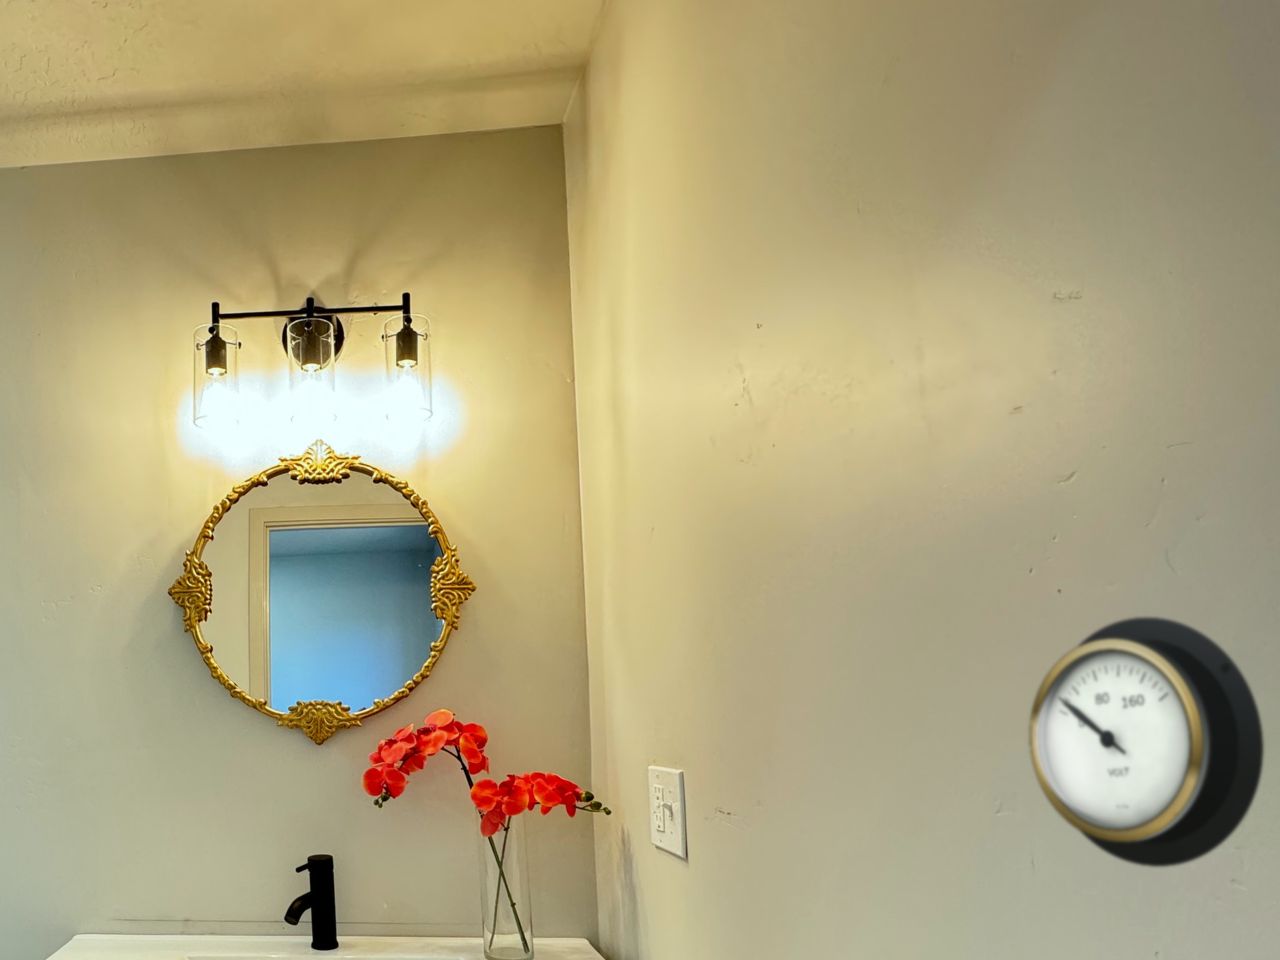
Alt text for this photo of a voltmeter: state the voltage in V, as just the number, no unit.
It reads 20
